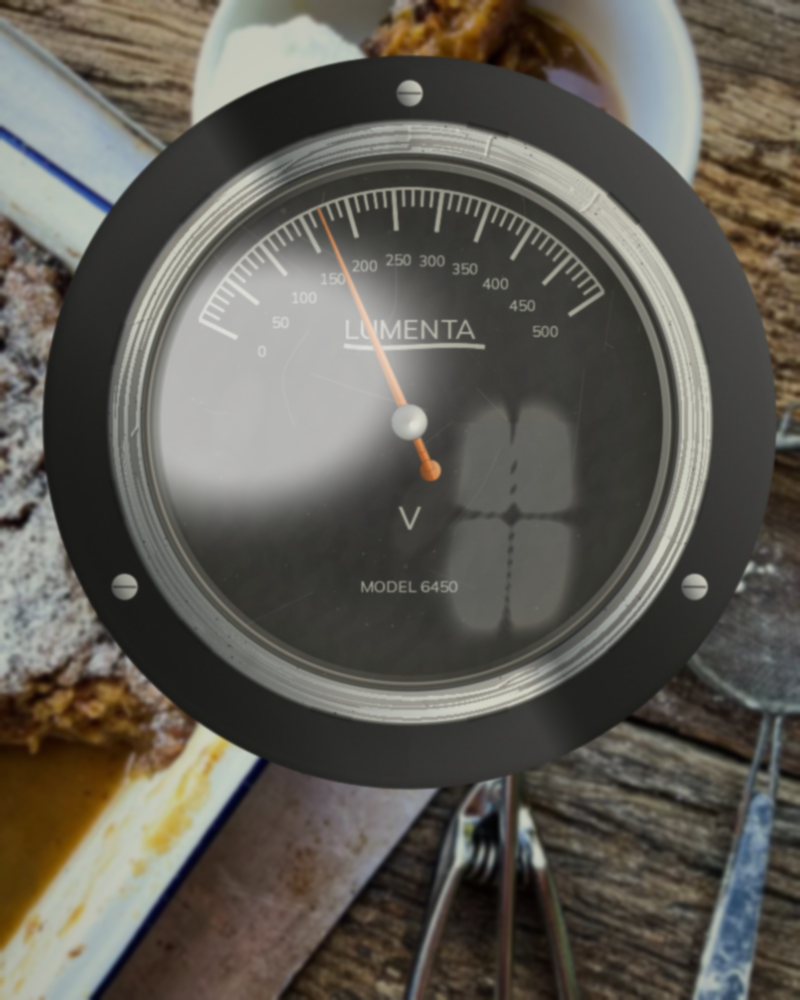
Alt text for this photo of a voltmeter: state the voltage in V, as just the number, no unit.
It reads 170
